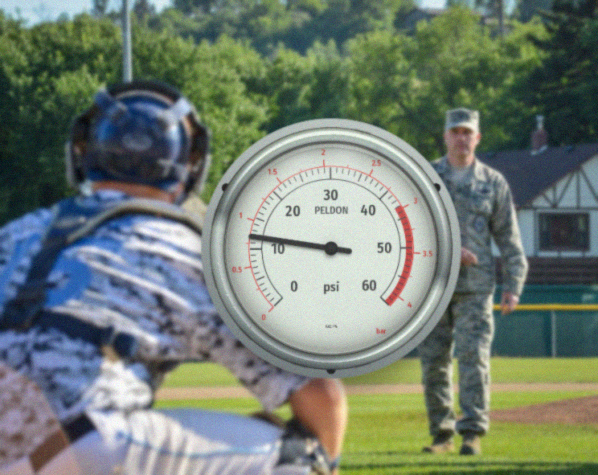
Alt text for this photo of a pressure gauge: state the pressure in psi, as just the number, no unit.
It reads 12
